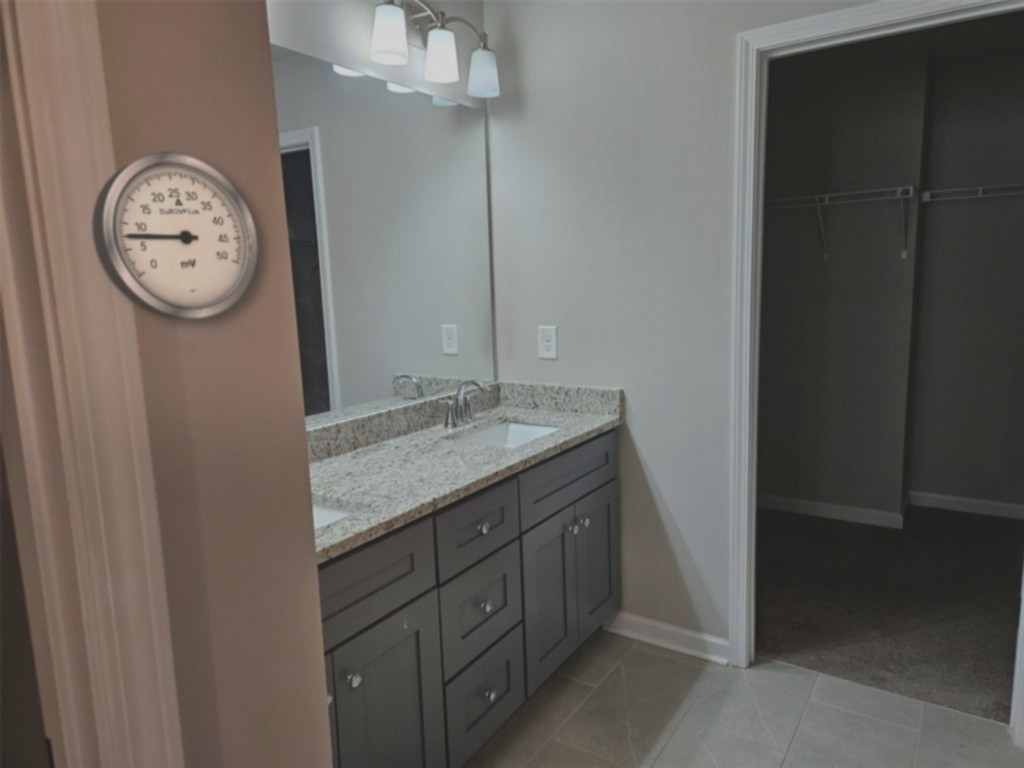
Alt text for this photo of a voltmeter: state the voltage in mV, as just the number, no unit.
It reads 7.5
